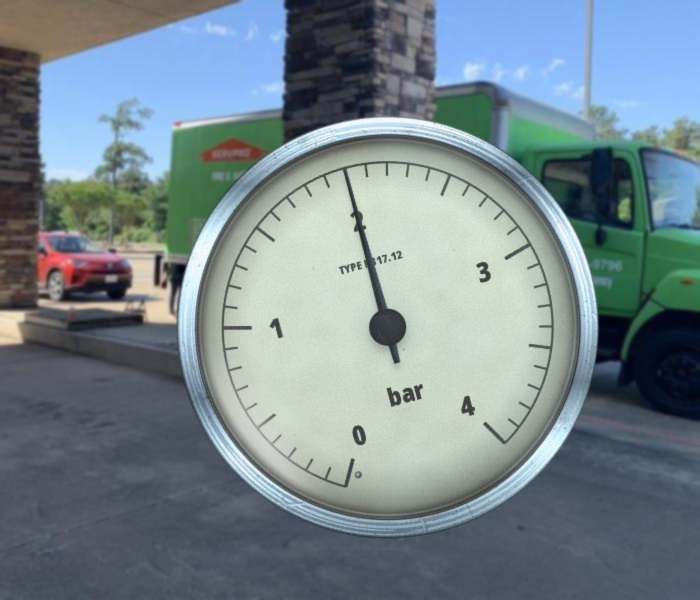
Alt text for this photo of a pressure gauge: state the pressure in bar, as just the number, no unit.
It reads 2
